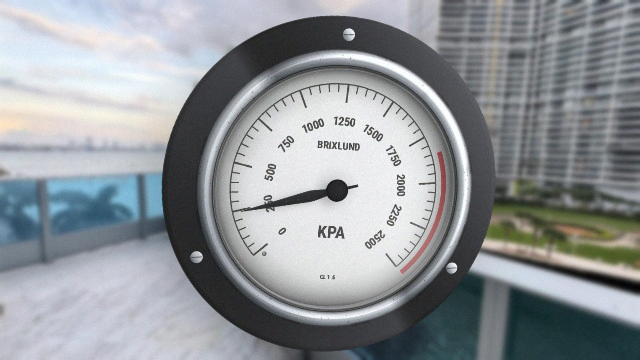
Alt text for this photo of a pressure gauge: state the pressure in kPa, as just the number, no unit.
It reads 250
